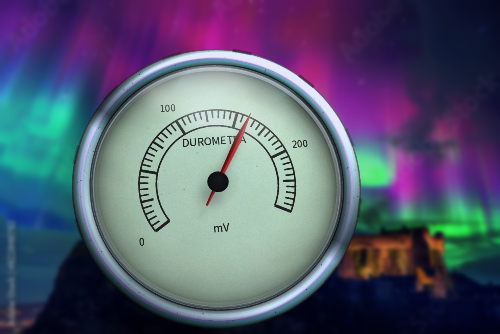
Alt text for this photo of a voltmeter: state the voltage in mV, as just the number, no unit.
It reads 160
